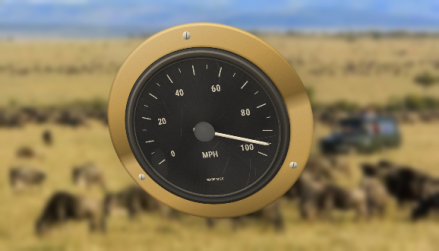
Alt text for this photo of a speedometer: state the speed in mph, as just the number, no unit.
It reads 95
